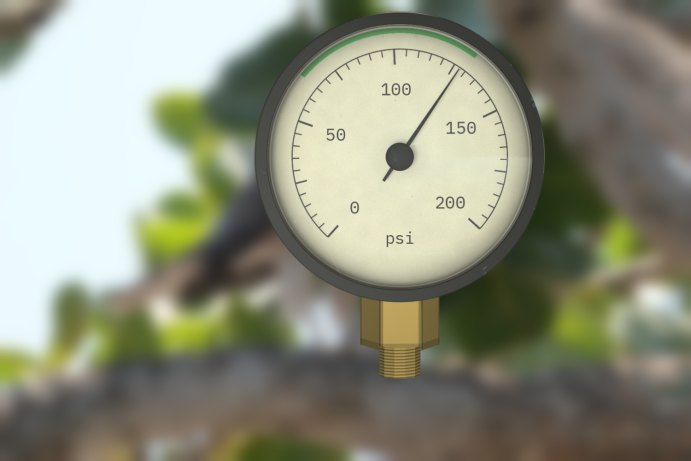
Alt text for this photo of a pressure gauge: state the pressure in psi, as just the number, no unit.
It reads 127.5
